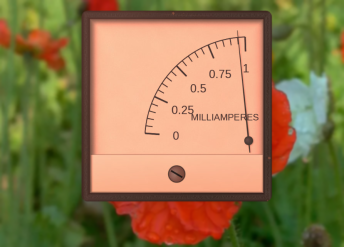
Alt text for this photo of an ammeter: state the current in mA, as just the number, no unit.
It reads 0.95
